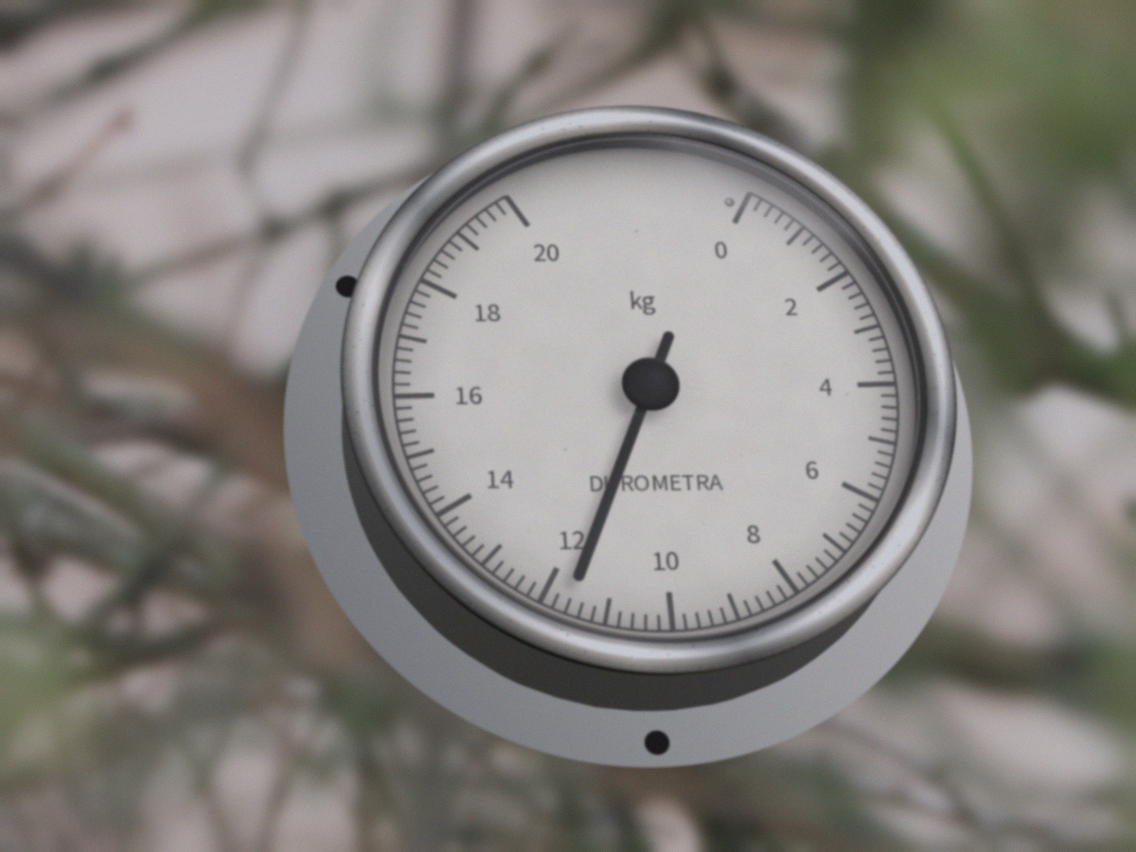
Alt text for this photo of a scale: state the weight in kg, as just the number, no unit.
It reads 11.6
